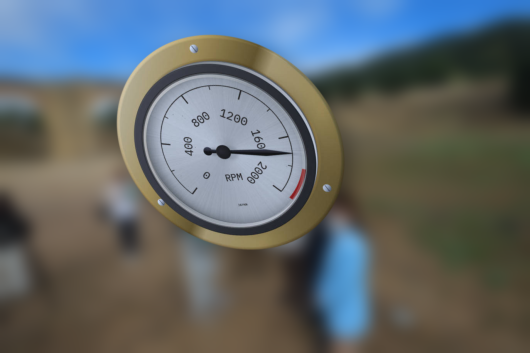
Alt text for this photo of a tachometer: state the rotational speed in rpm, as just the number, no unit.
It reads 1700
